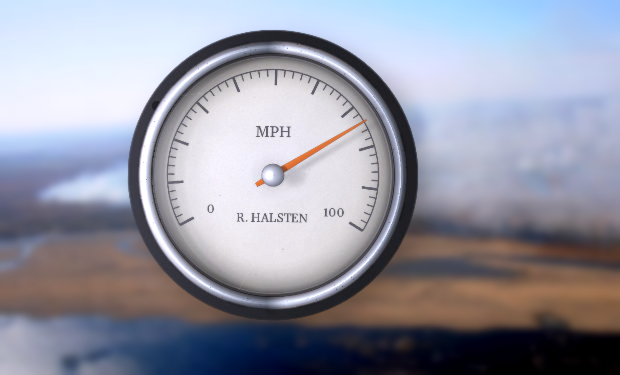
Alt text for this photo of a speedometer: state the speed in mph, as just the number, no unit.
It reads 74
